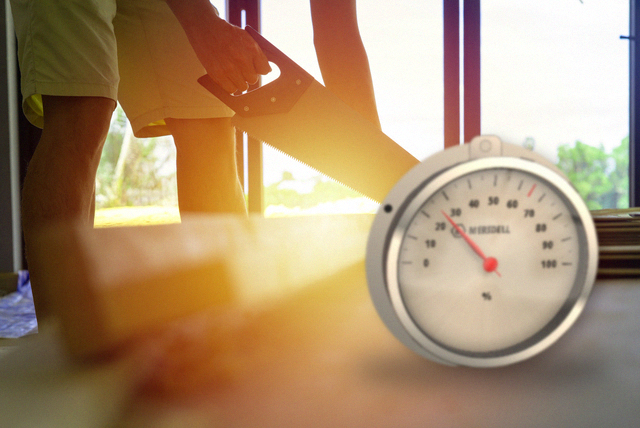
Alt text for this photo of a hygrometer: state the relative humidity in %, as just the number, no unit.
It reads 25
